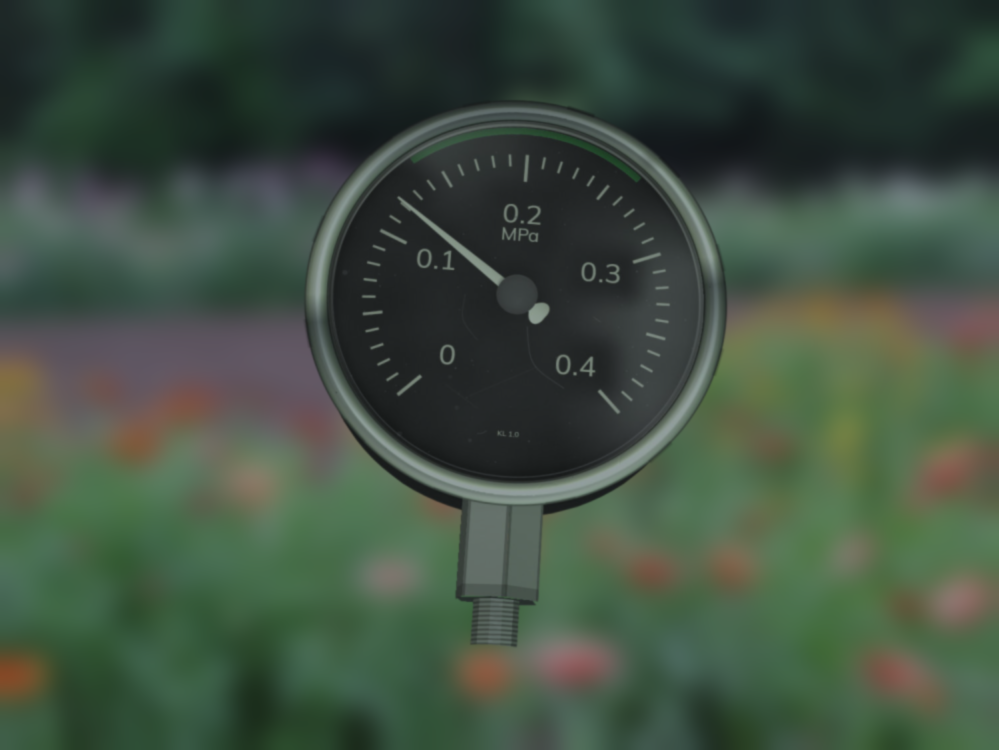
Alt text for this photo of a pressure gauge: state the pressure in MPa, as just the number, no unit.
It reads 0.12
